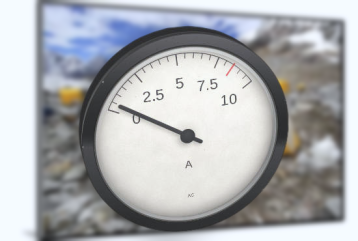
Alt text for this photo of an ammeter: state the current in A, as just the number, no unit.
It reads 0.5
